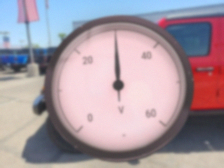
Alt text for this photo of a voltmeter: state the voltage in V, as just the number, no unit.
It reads 30
